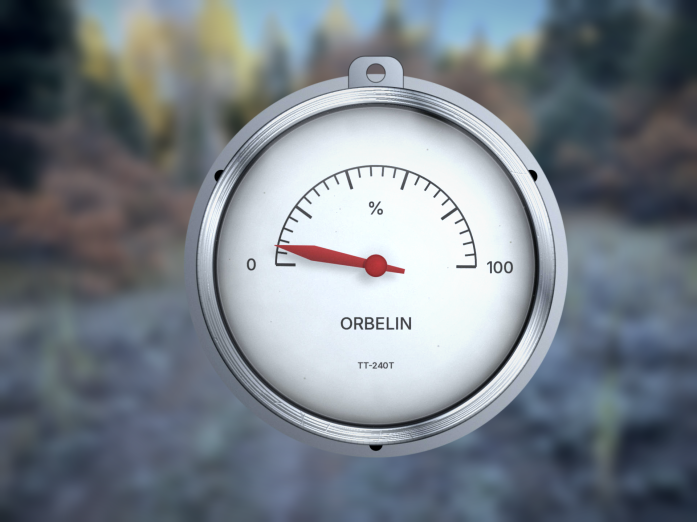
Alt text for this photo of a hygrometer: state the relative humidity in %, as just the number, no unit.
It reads 6
